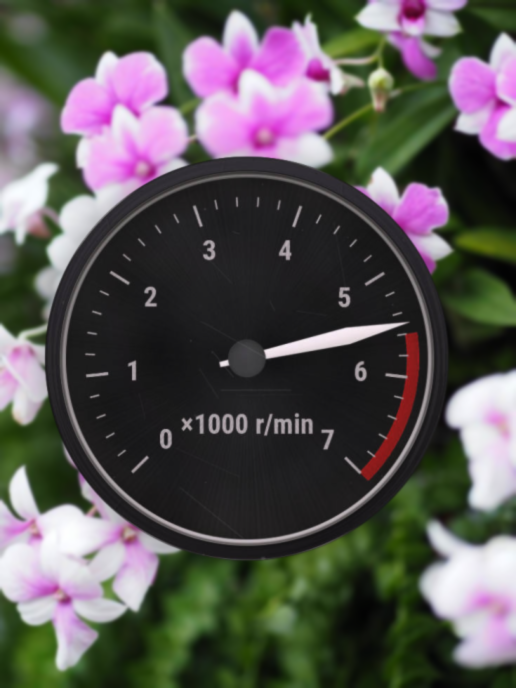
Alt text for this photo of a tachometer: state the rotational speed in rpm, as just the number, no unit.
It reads 5500
